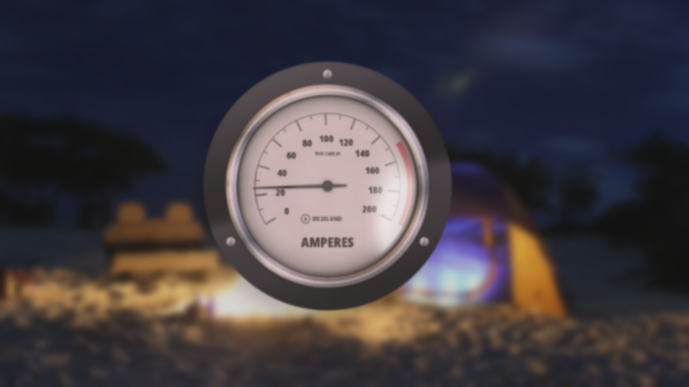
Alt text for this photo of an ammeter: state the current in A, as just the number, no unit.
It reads 25
